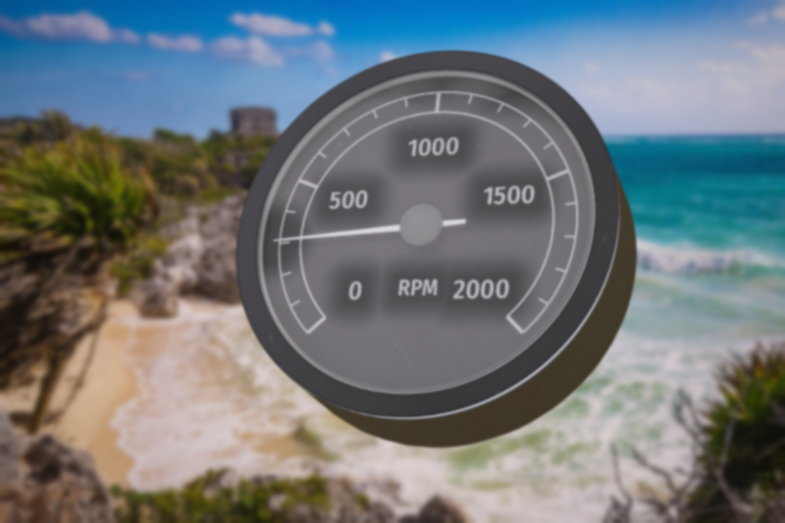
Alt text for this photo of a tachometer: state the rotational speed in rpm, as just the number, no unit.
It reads 300
